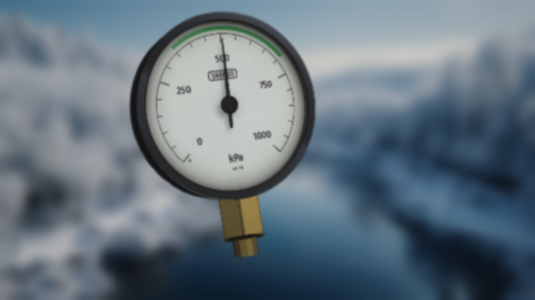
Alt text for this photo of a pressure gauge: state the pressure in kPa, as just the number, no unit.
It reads 500
